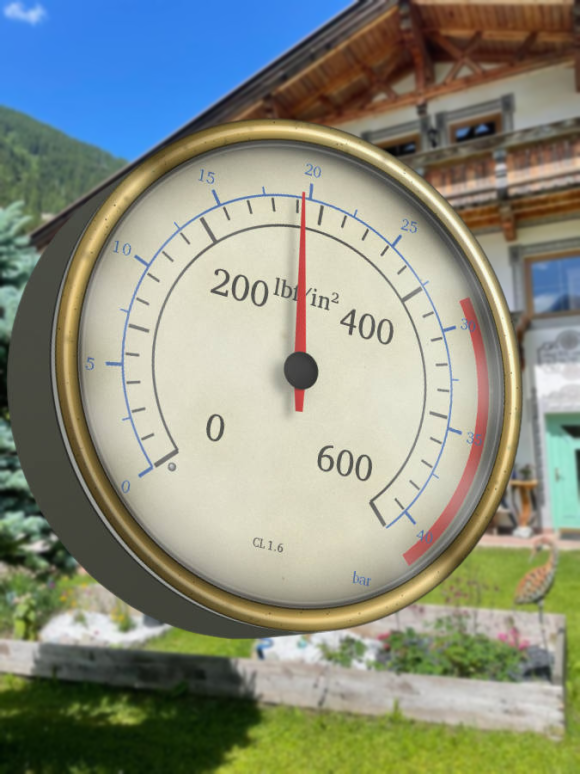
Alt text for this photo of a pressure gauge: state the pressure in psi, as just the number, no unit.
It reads 280
